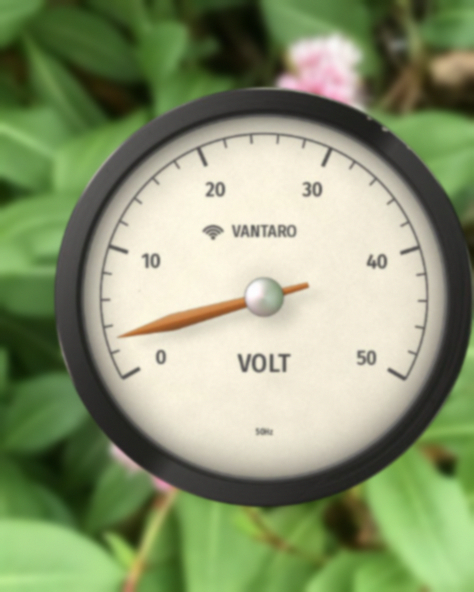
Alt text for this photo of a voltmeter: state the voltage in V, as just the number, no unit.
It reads 3
